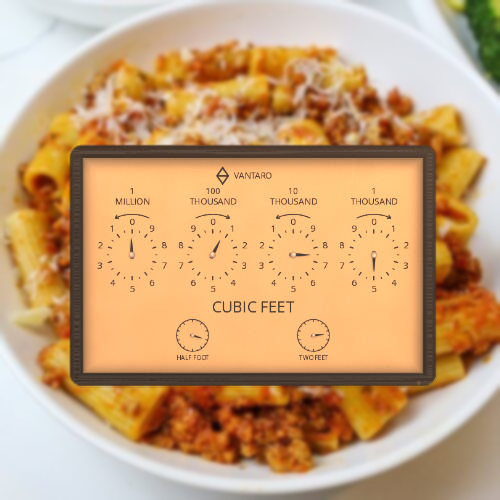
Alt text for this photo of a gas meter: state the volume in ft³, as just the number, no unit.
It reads 7500
